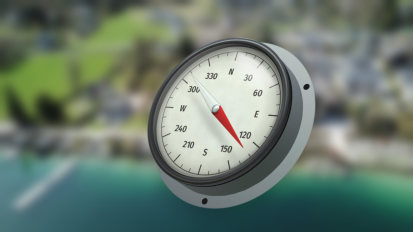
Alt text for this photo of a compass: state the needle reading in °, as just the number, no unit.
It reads 130
